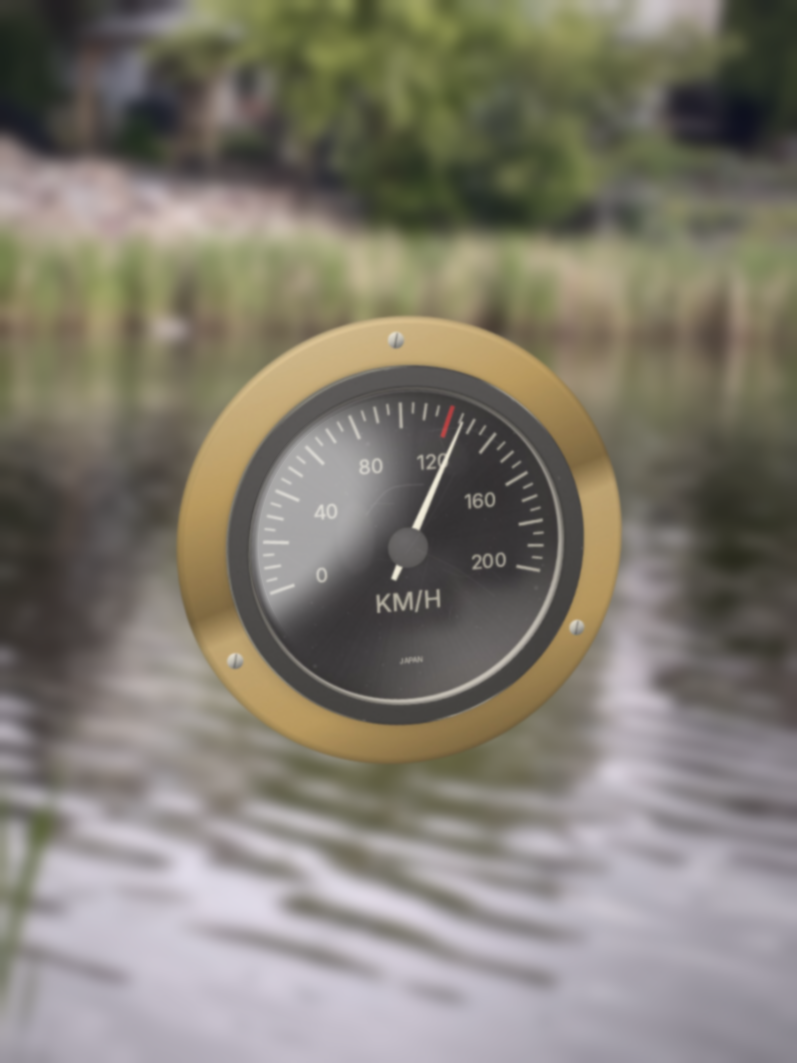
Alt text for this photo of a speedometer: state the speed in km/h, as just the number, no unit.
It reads 125
